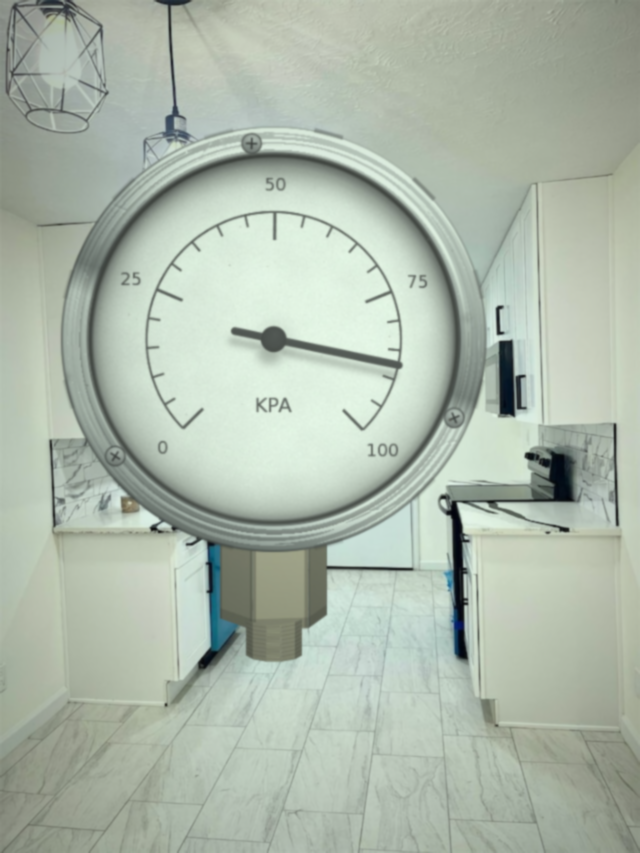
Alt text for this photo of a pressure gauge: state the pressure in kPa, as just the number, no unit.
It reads 87.5
